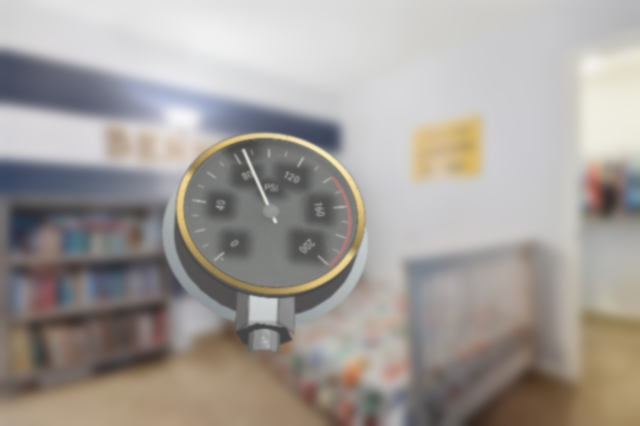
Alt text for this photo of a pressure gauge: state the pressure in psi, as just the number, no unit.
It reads 85
